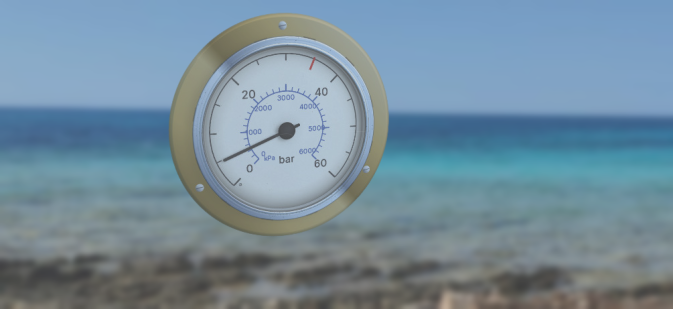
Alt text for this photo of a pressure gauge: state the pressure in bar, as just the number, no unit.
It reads 5
